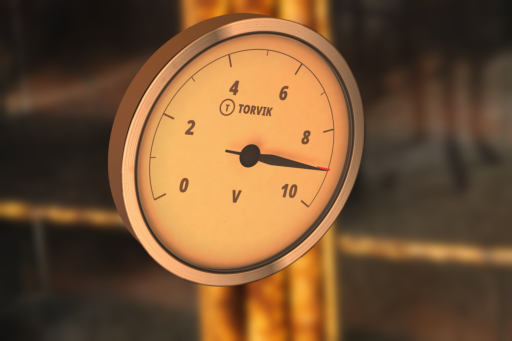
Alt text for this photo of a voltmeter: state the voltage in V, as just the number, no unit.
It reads 9
